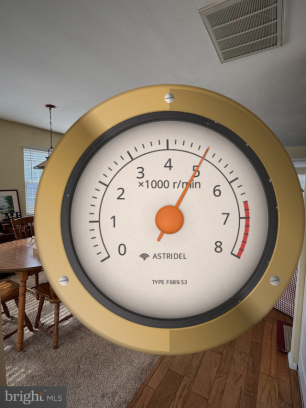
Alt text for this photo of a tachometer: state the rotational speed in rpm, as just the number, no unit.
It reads 5000
